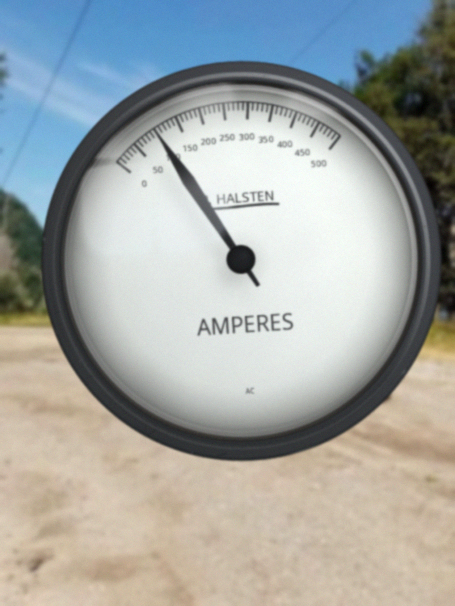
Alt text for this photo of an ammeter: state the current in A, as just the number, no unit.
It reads 100
